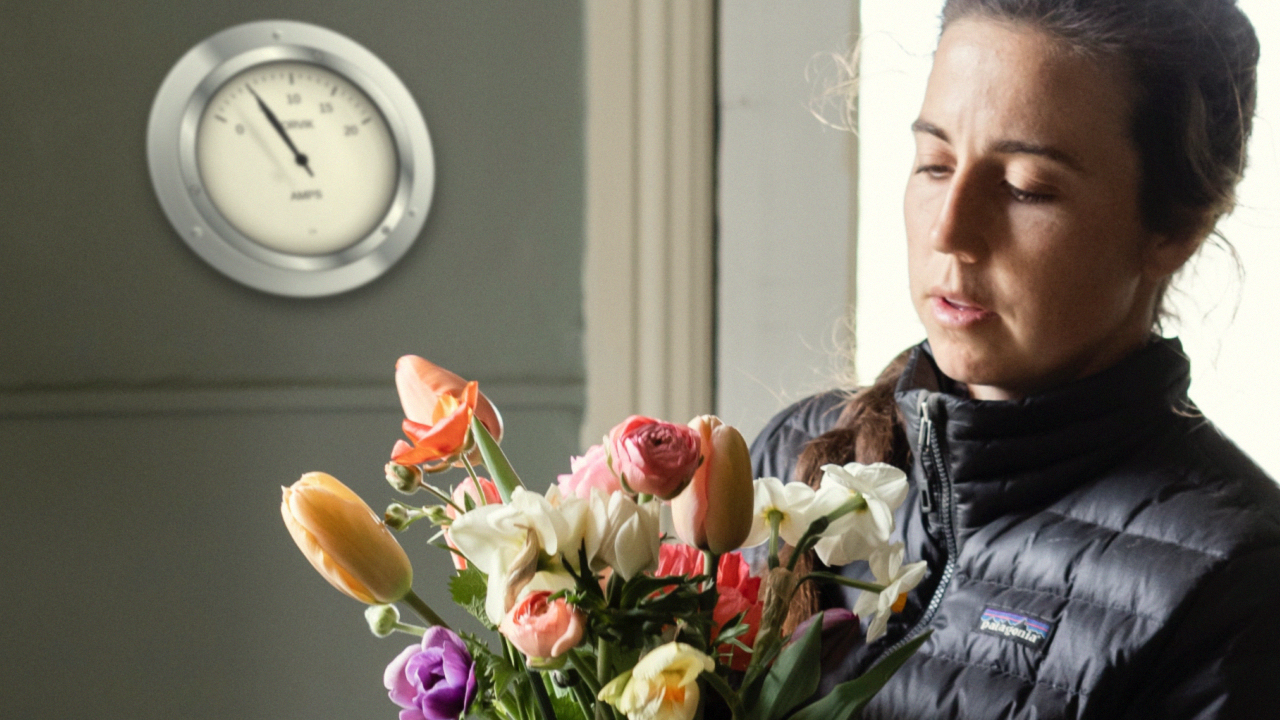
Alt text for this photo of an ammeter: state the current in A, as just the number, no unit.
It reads 5
